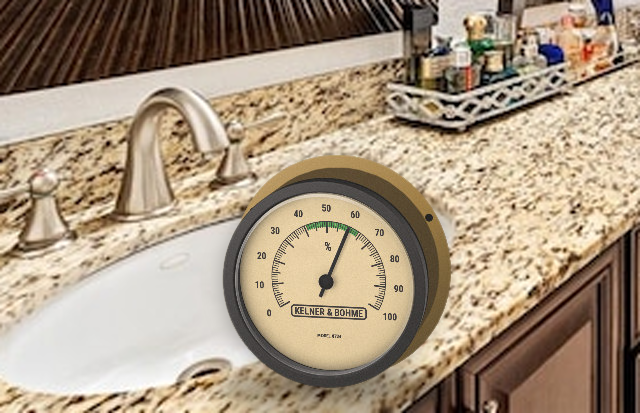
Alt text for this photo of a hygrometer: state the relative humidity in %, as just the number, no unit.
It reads 60
